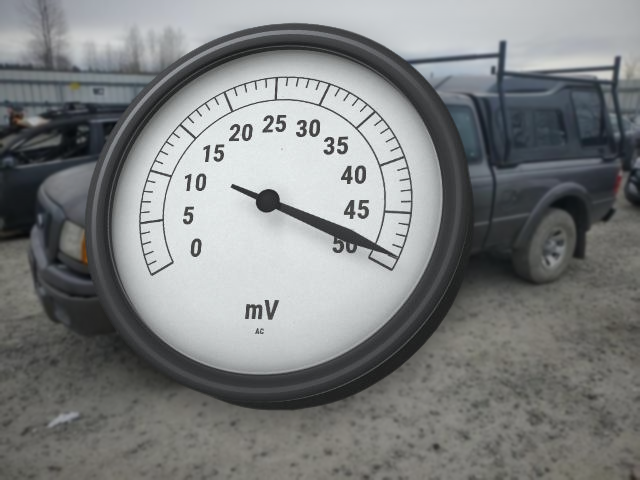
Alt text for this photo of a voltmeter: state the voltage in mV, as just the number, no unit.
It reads 49
